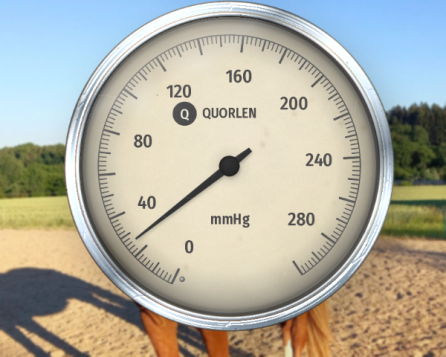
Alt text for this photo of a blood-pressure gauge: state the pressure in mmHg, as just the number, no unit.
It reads 26
